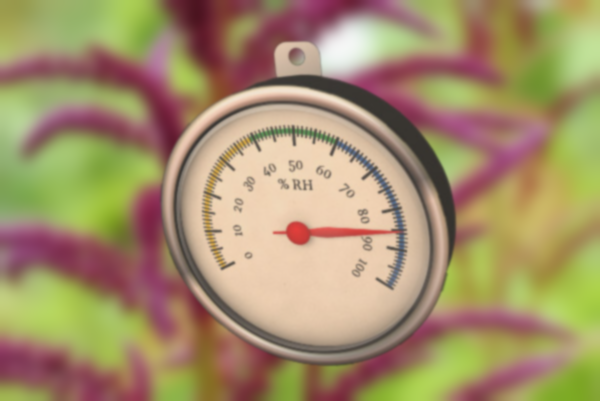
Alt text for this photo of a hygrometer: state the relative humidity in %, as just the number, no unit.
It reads 85
